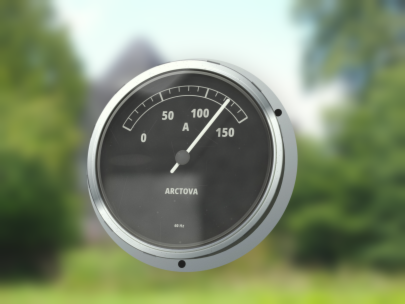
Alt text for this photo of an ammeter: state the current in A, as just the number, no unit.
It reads 125
